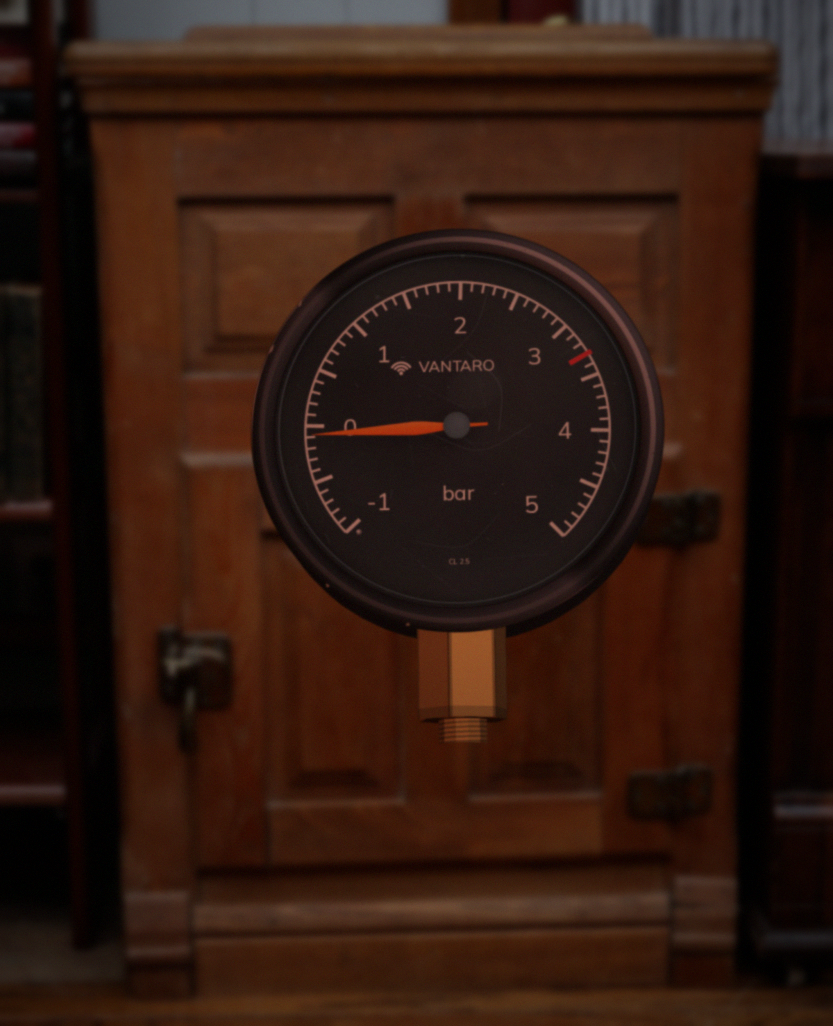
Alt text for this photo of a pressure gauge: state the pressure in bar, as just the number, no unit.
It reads -0.1
